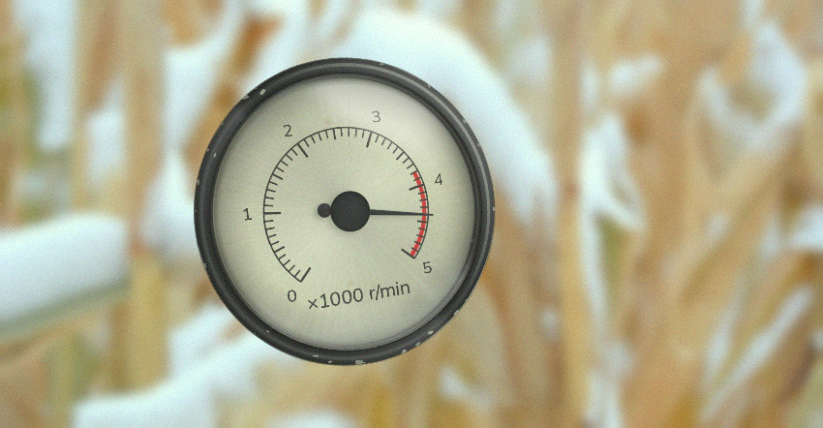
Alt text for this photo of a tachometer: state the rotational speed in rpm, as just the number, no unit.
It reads 4400
